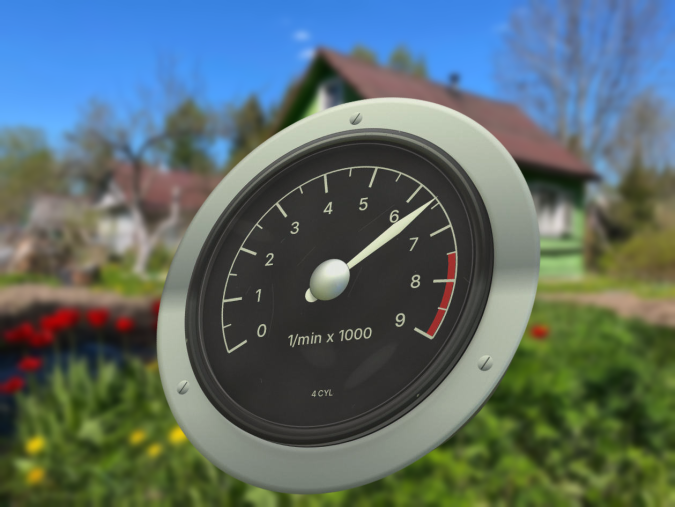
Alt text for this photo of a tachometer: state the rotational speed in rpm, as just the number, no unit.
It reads 6500
